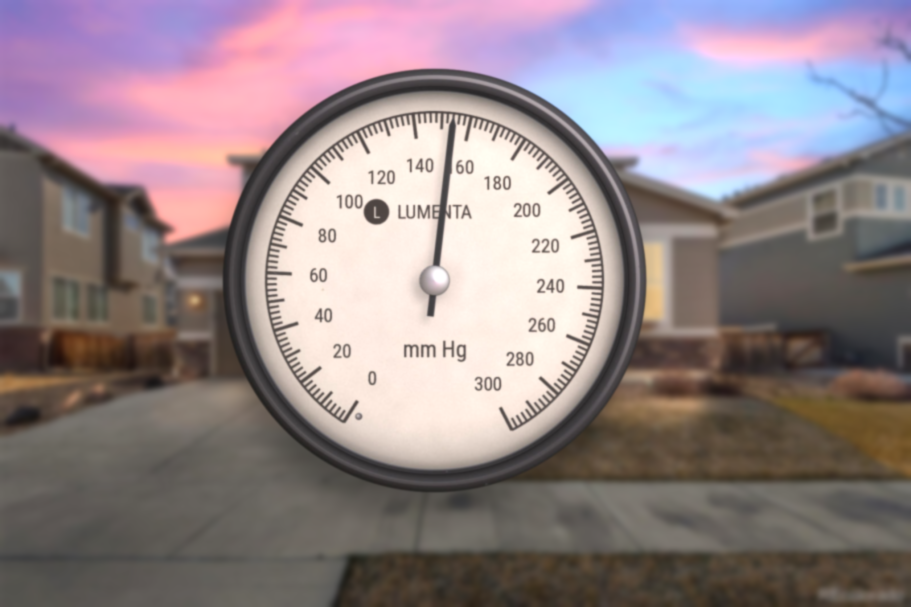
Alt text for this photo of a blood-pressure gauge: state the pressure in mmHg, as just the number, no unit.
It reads 154
